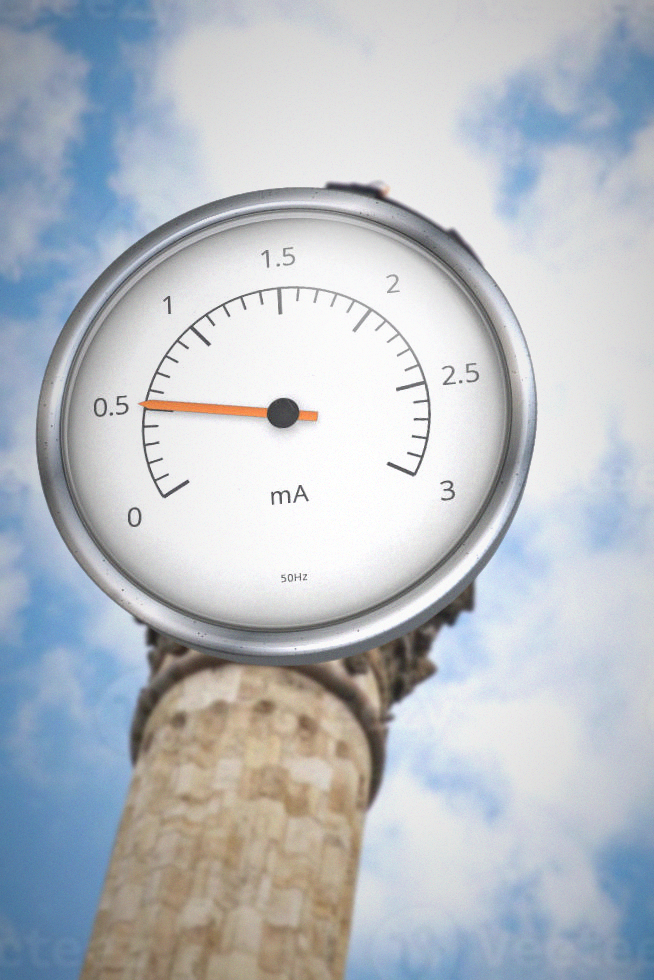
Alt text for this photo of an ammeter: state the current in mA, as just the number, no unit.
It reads 0.5
